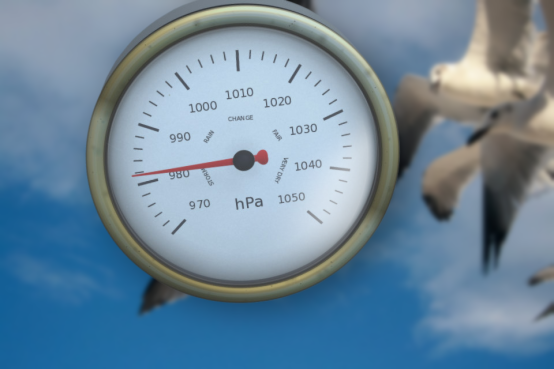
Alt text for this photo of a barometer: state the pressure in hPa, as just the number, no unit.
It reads 982
